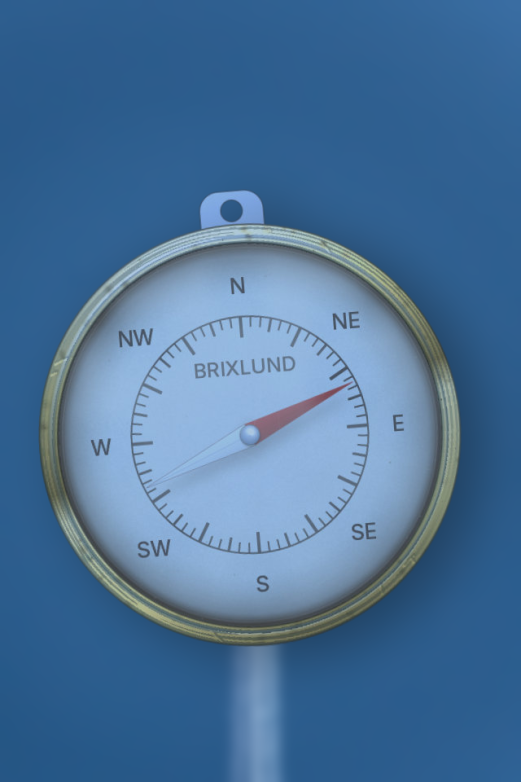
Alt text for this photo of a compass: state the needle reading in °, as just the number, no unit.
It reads 67.5
